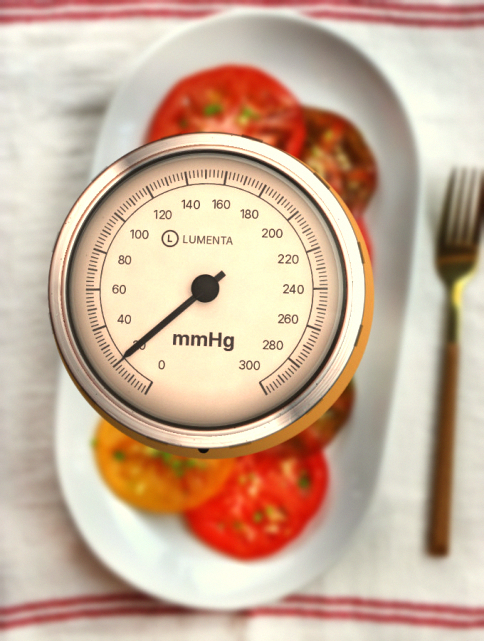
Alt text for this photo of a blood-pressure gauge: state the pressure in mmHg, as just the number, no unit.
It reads 20
